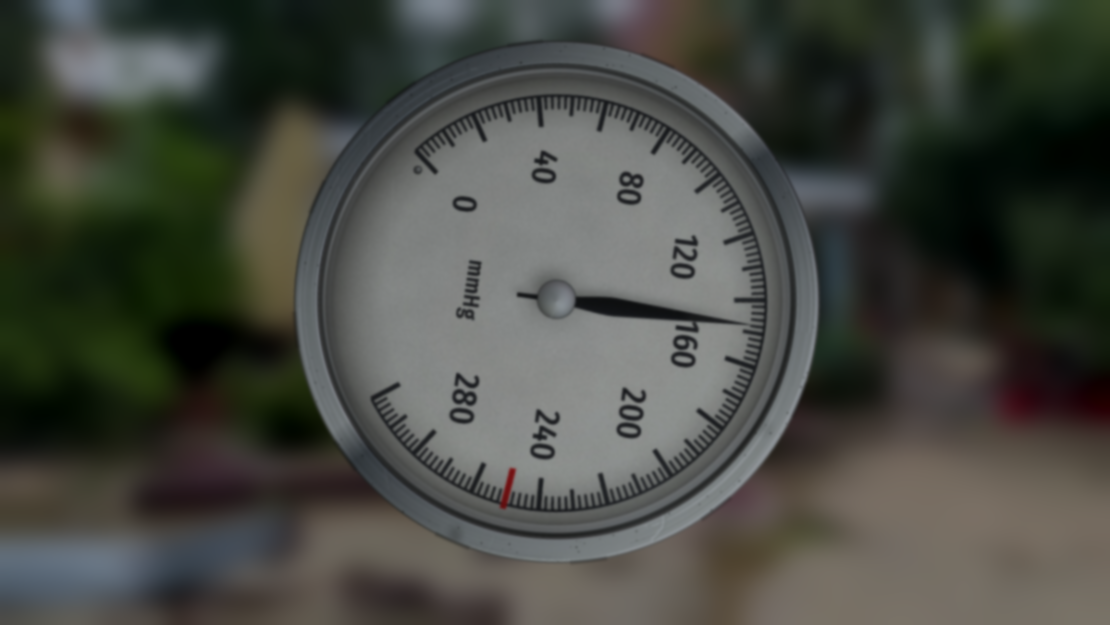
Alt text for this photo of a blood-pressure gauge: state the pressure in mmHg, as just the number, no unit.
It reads 148
